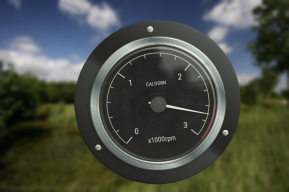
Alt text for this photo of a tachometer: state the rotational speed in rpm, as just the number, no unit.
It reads 2700
